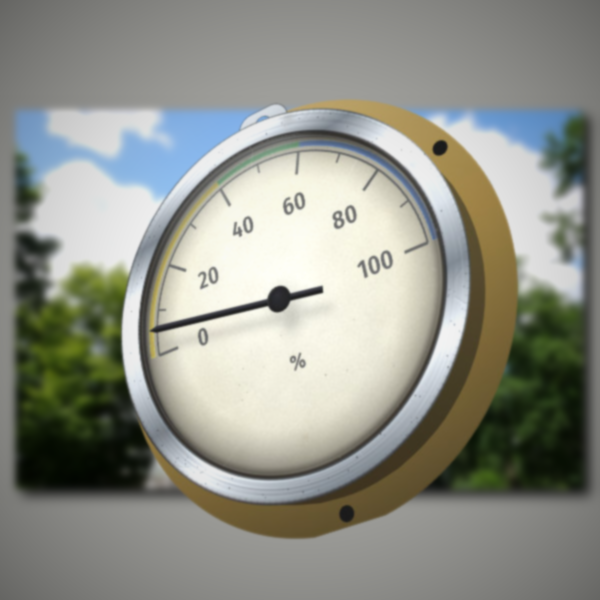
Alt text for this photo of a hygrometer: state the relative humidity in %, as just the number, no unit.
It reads 5
